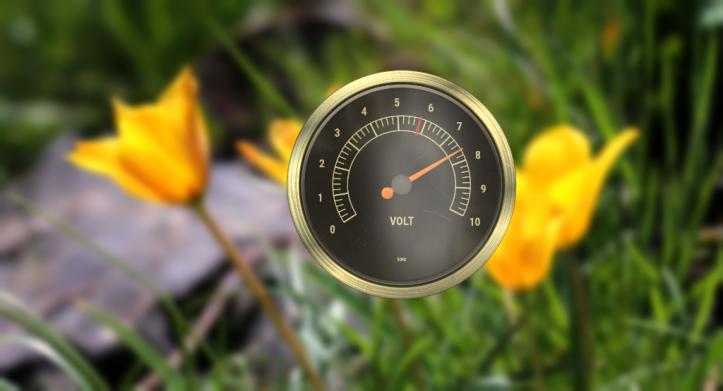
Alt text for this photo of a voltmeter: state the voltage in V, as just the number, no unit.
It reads 7.6
